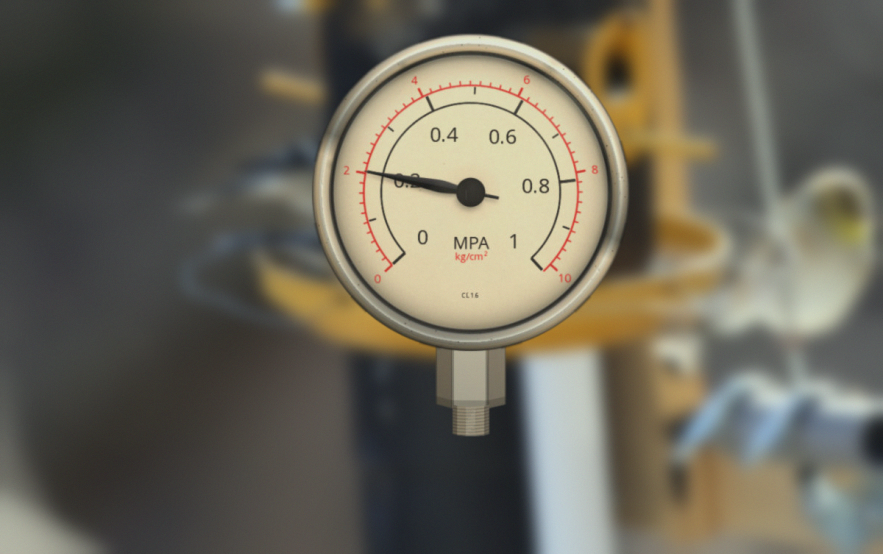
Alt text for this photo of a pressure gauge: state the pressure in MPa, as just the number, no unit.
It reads 0.2
